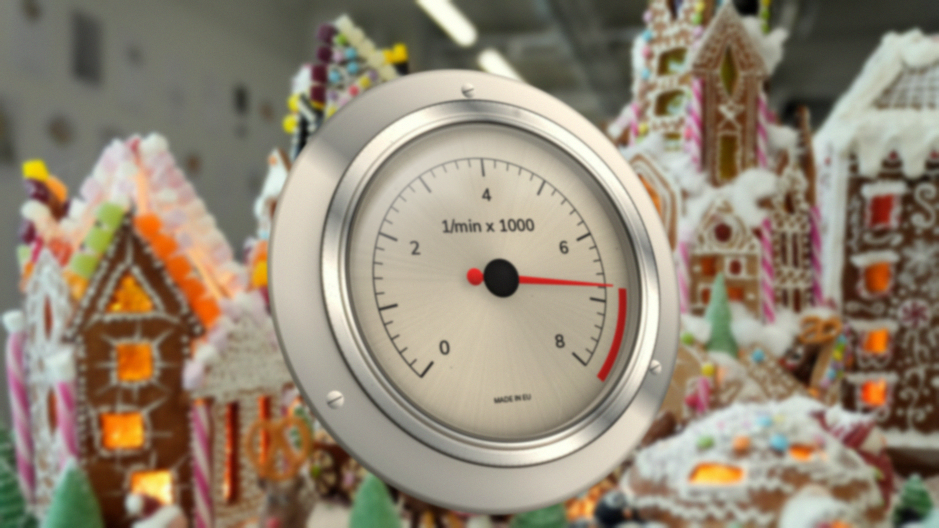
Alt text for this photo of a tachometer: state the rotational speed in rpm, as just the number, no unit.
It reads 6800
